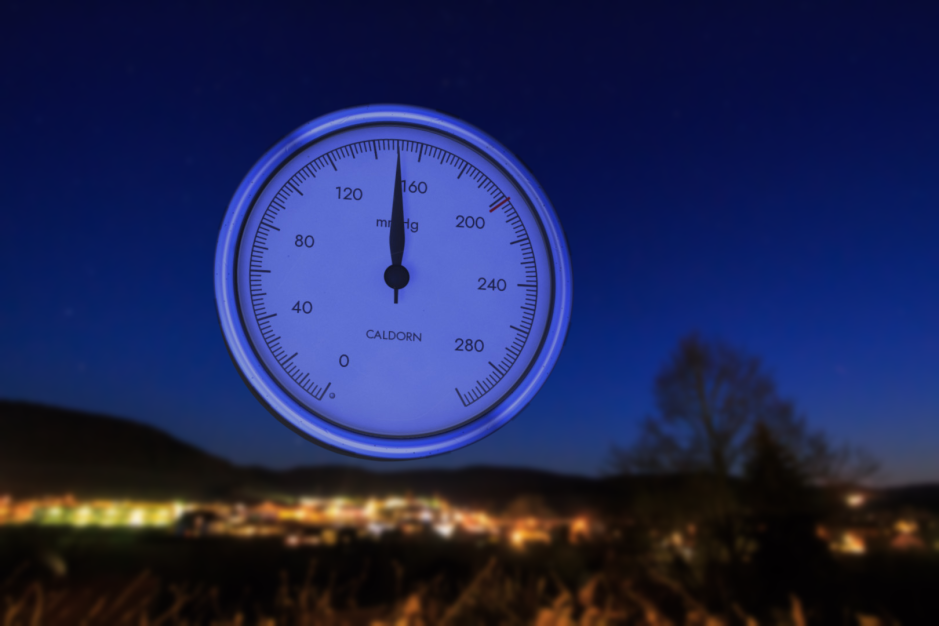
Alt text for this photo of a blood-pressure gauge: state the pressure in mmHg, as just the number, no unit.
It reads 150
